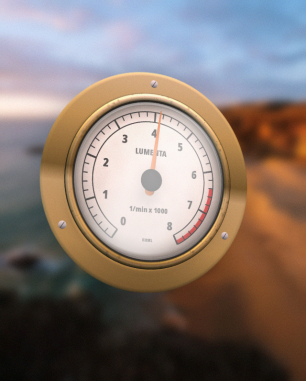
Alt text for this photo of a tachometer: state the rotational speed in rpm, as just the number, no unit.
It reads 4100
